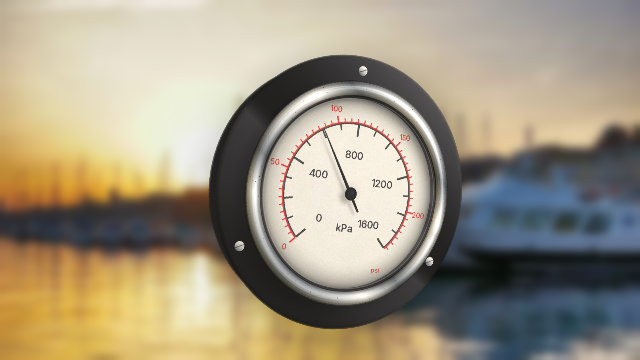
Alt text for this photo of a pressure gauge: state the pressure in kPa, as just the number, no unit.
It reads 600
